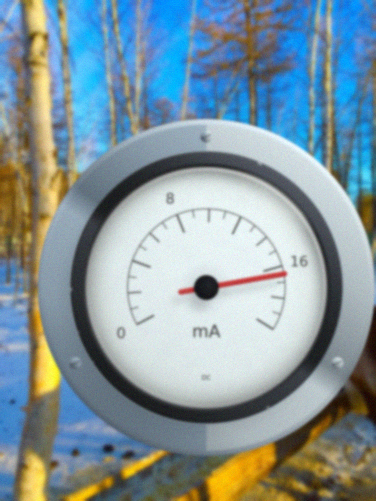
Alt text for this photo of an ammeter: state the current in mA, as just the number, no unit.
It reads 16.5
